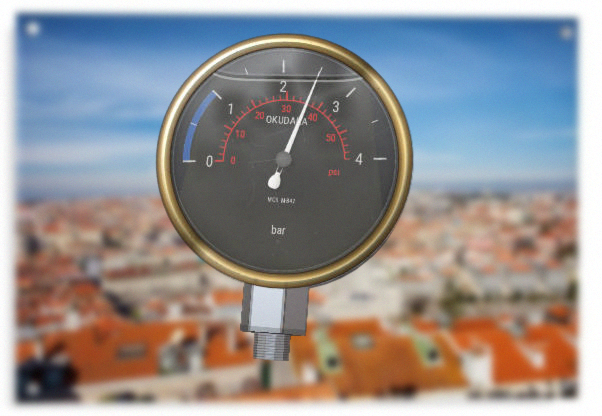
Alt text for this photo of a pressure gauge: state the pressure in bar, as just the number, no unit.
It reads 2.5
